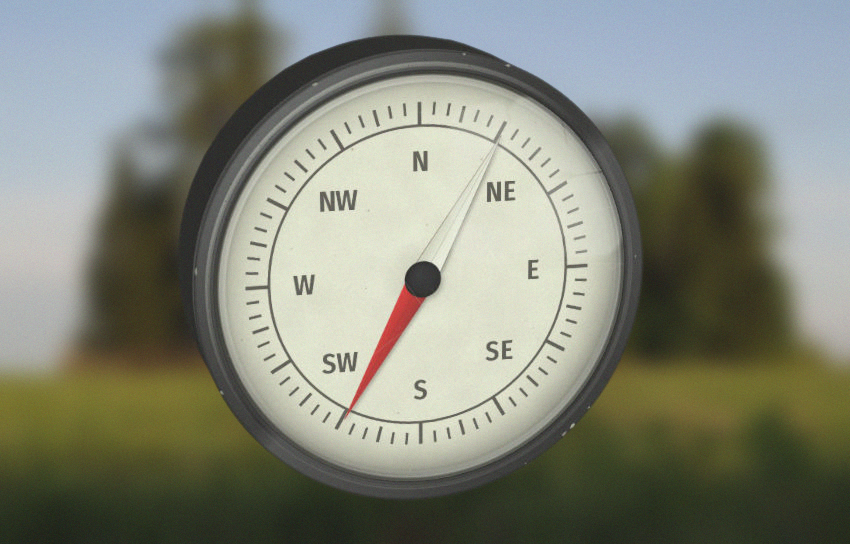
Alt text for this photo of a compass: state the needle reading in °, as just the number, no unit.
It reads 210
